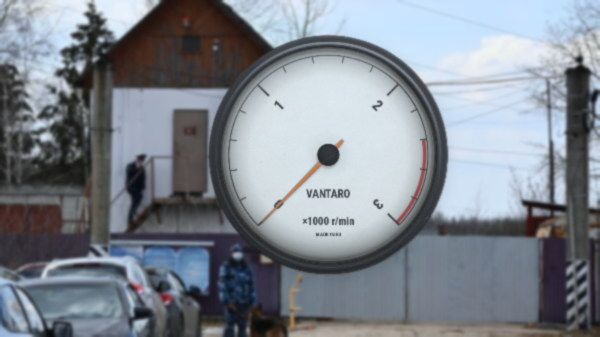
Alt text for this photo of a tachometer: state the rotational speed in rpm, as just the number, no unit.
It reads 0
